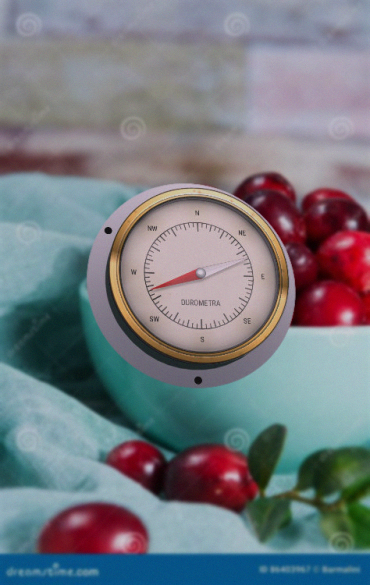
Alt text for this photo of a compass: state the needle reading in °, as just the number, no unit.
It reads 250
